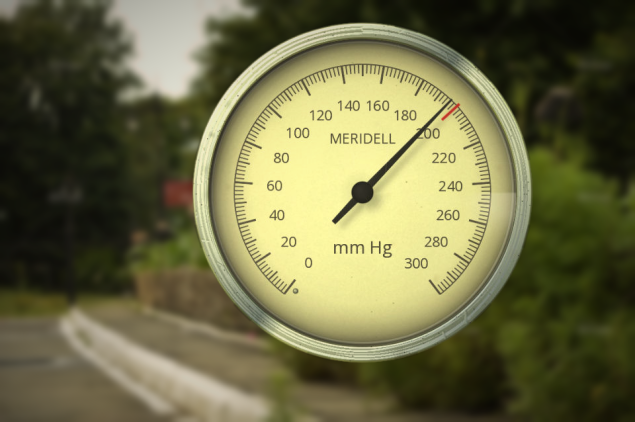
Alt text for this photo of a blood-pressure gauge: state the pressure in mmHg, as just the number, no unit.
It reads 196
